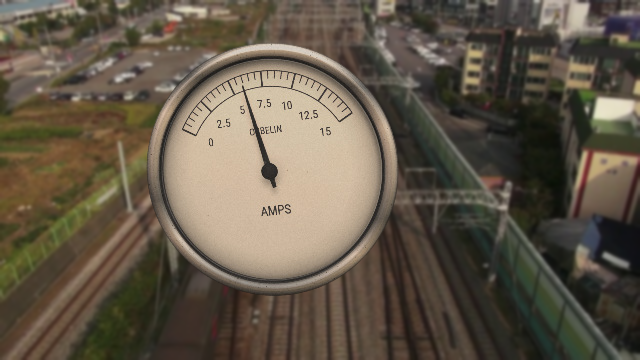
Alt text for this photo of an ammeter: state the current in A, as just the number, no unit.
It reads 6
